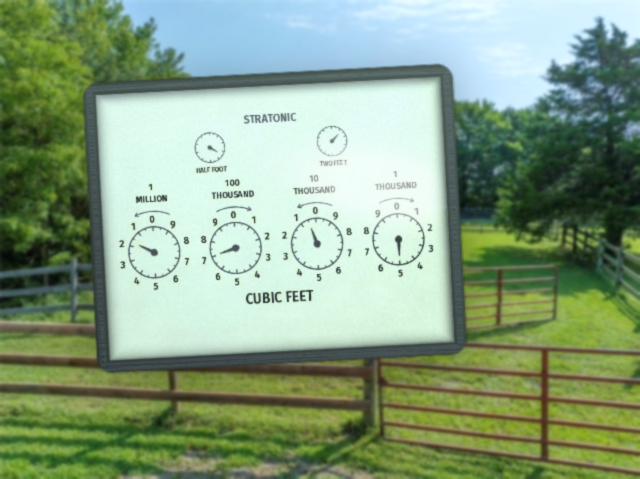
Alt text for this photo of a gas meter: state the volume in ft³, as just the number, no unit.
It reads 170500
